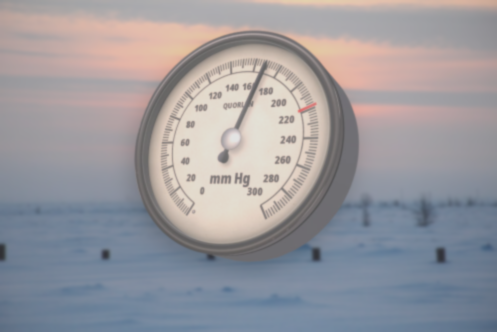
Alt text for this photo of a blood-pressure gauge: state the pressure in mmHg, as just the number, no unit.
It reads 170
